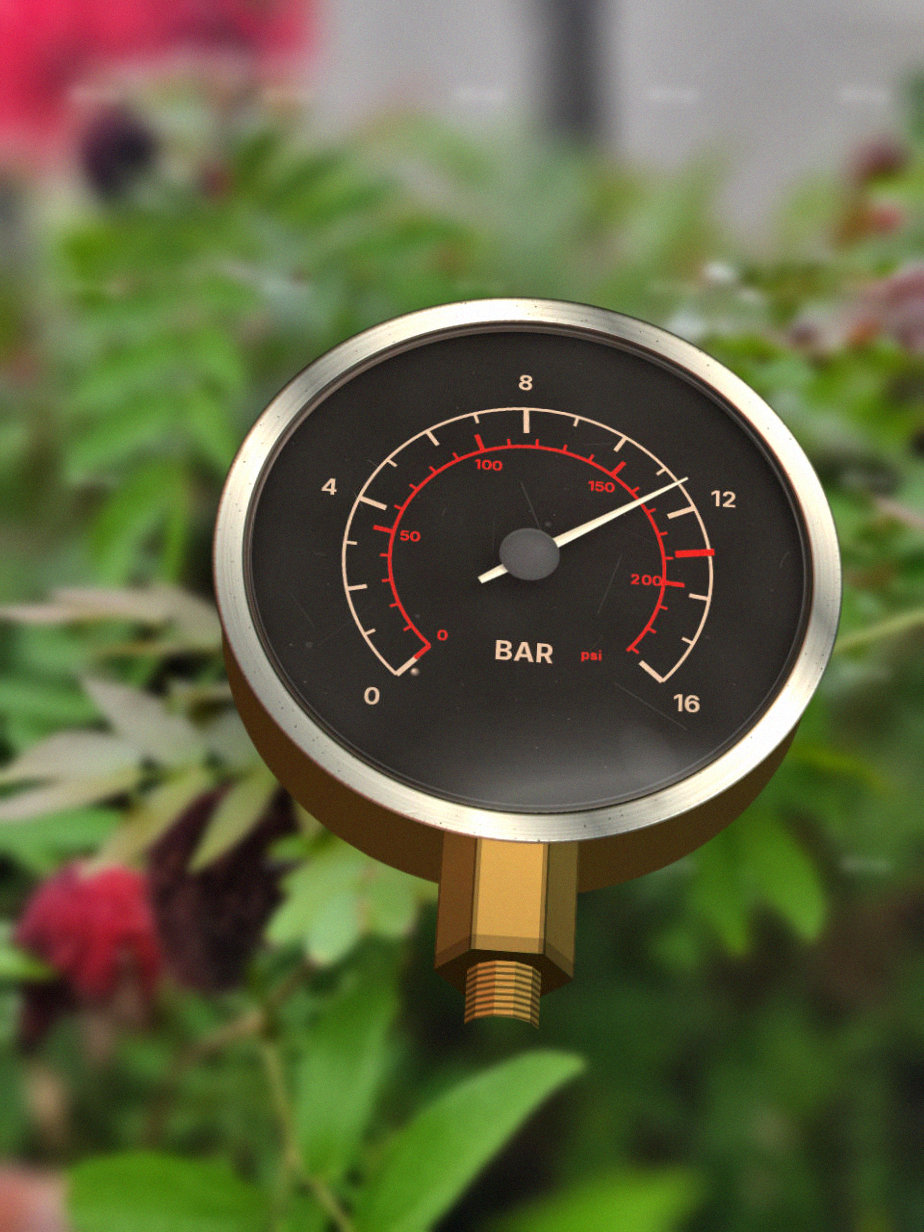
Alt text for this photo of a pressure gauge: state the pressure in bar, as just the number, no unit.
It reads 11.5
